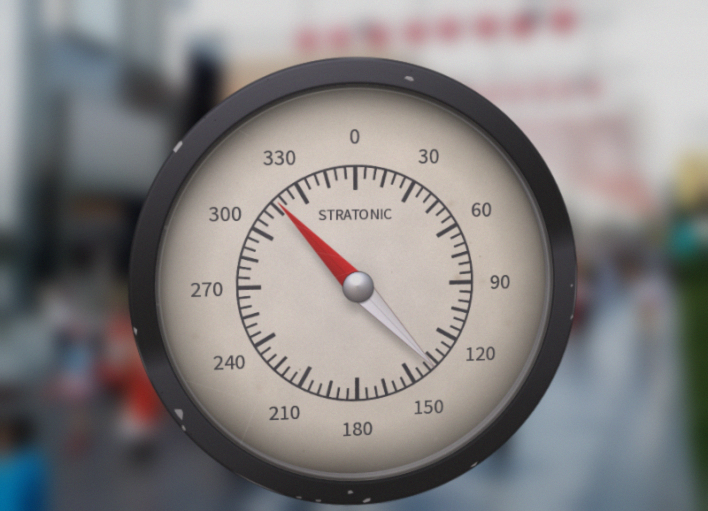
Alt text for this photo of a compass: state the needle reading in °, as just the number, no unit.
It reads 317.5
